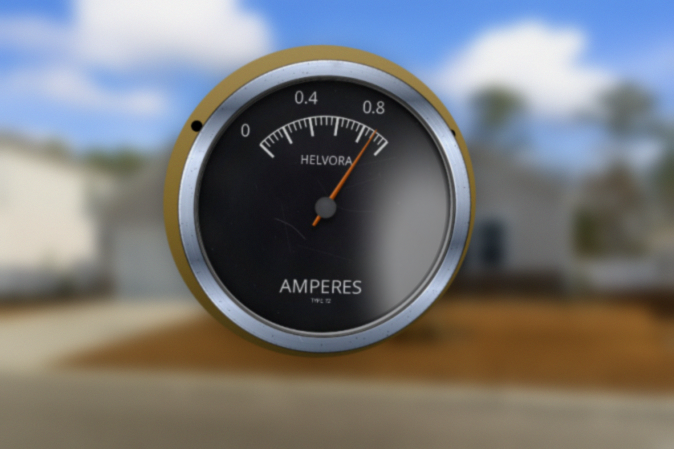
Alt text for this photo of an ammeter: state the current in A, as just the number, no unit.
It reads 0.88
